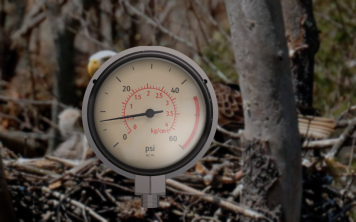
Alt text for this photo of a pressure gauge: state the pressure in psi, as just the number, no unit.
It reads 7.5
